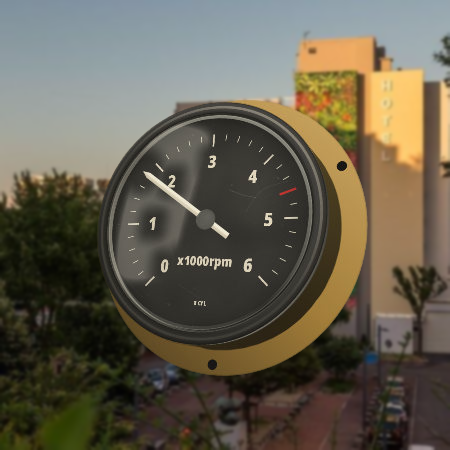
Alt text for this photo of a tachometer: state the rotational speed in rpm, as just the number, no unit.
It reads 1800
